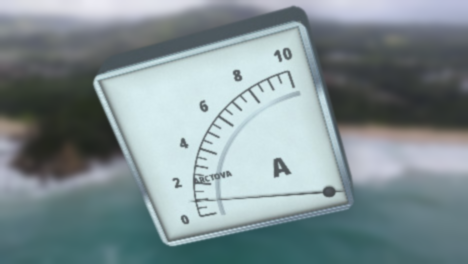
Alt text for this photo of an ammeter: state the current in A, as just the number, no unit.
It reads 1
